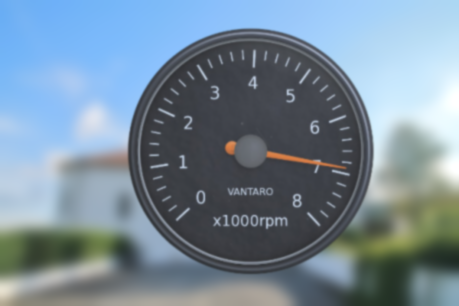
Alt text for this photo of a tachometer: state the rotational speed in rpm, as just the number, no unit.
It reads 6900
